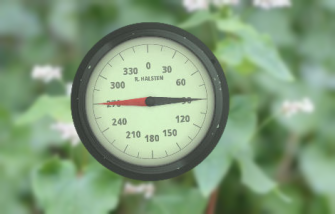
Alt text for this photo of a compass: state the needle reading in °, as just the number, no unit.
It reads 270
